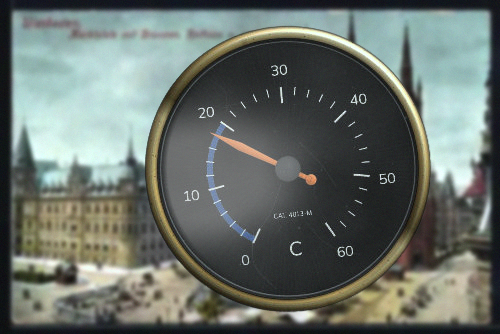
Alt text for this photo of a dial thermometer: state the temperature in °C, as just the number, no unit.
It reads 18
